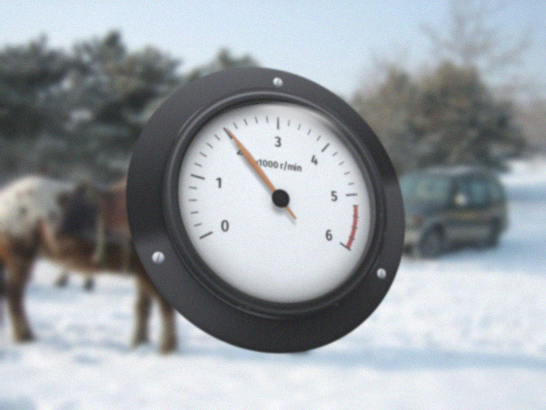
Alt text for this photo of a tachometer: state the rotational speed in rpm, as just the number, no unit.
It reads 2000
